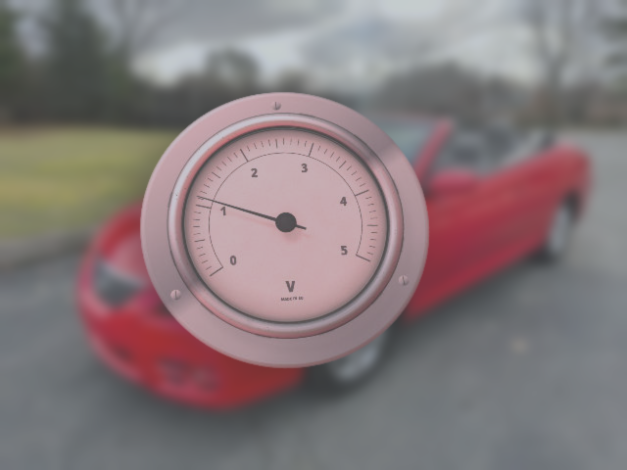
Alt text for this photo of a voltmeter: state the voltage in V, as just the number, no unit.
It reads 1.1
